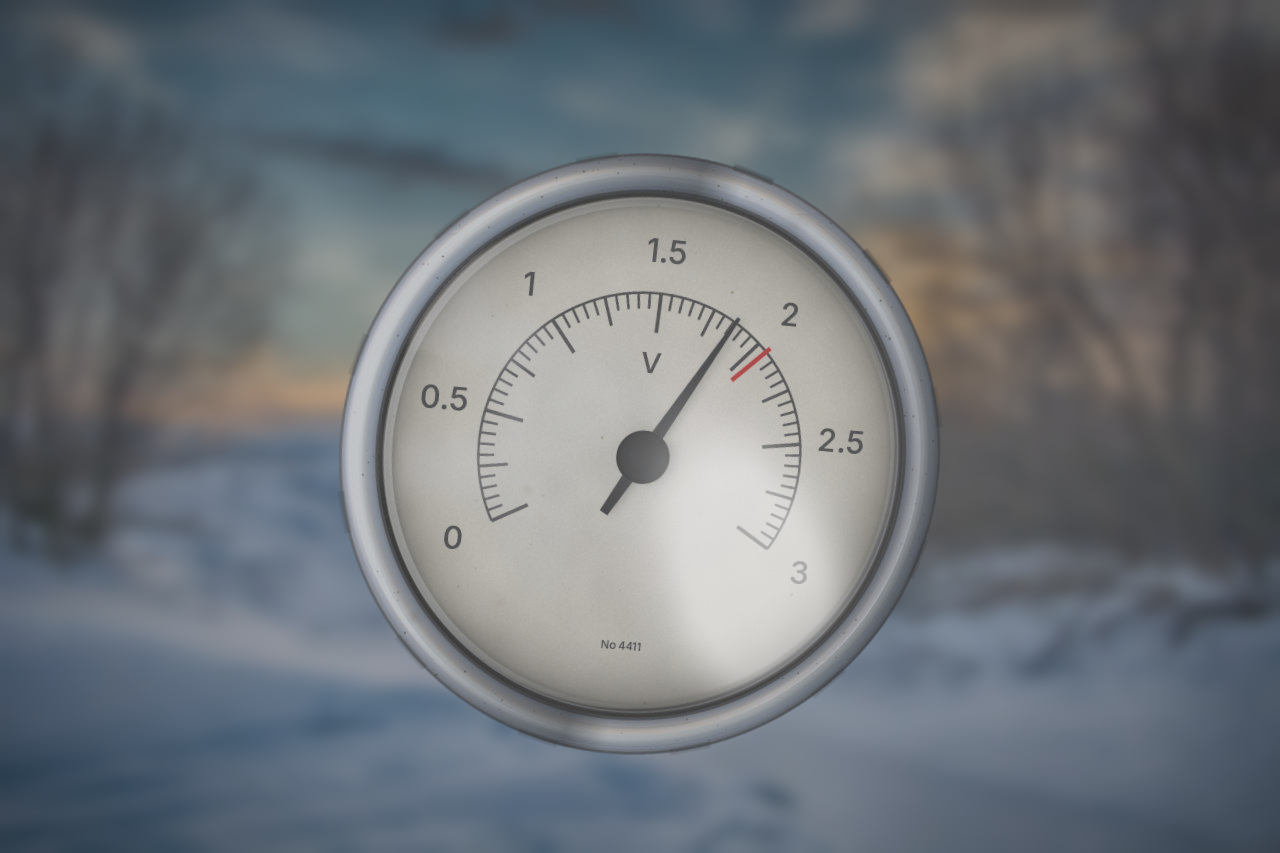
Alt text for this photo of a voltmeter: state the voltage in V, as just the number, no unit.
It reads 1.85
